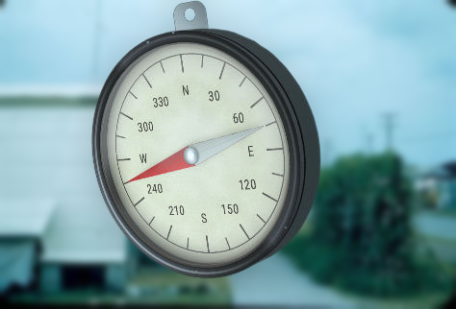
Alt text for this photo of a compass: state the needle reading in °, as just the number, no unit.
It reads 255
